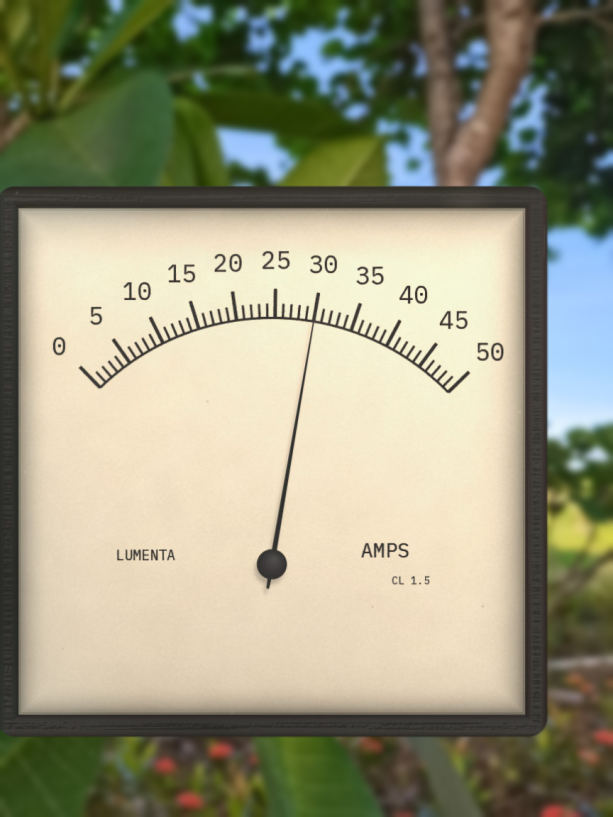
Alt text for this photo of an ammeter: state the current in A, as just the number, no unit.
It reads 30
